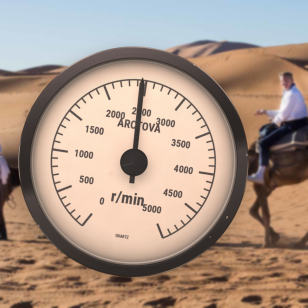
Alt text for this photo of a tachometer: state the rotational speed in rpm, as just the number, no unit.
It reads 2450
